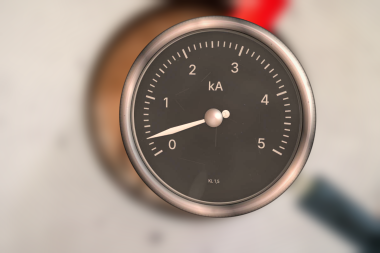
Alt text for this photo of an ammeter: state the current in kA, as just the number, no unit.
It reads 0.3
